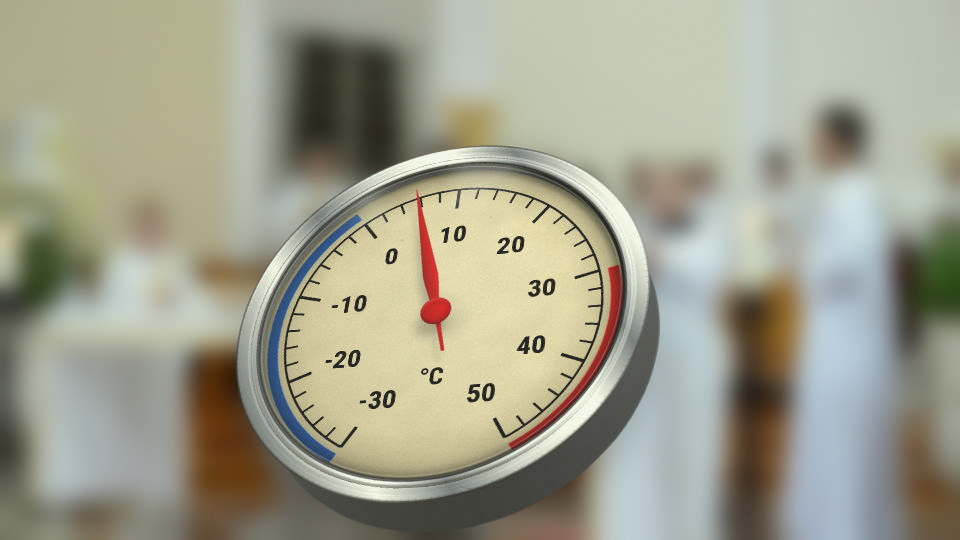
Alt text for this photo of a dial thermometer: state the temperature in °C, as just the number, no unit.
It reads 6
